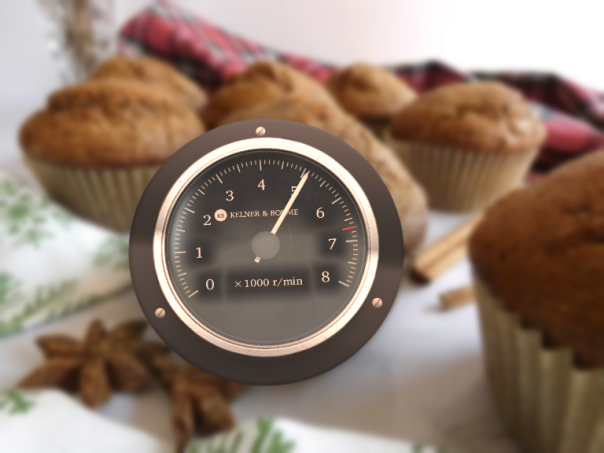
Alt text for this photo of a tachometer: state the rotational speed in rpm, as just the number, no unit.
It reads 5100
